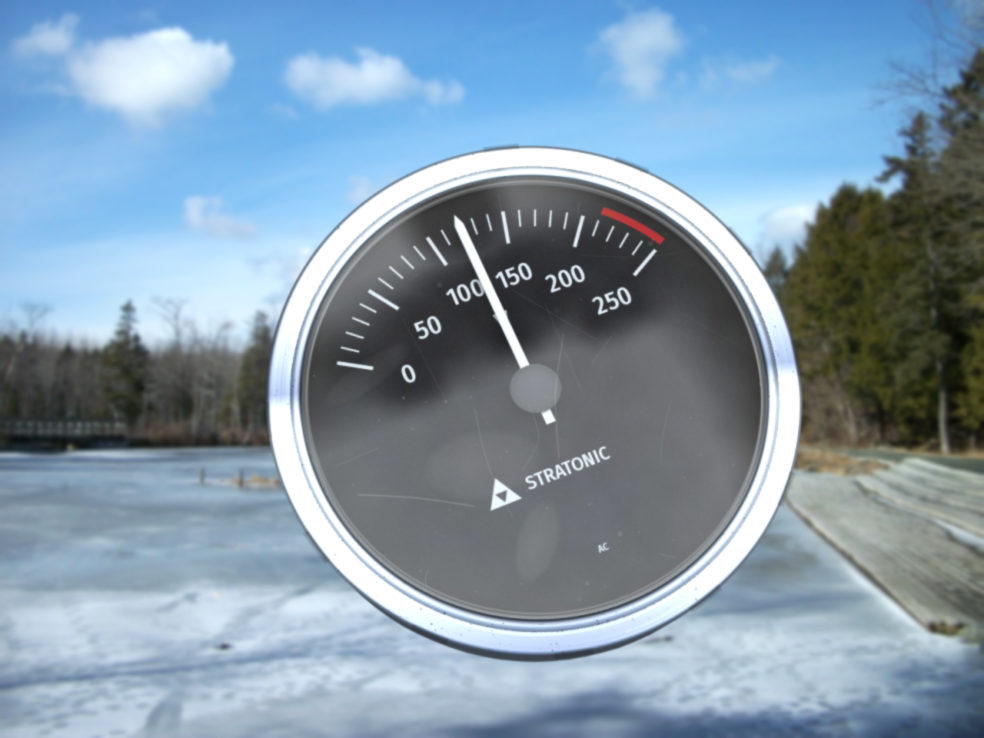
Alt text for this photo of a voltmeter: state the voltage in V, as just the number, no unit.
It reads 120
